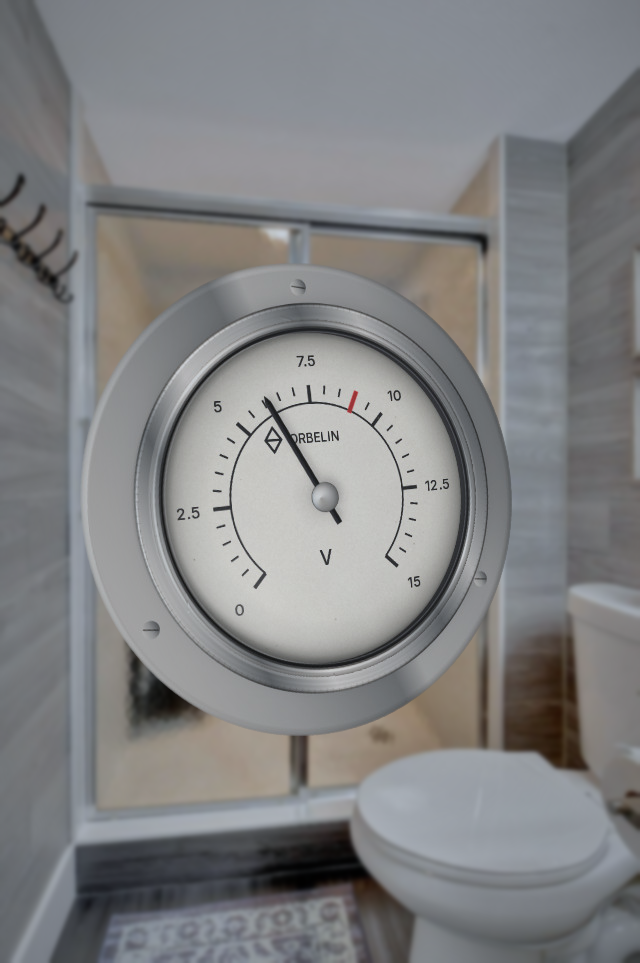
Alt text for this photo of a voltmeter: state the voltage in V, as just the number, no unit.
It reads 6
